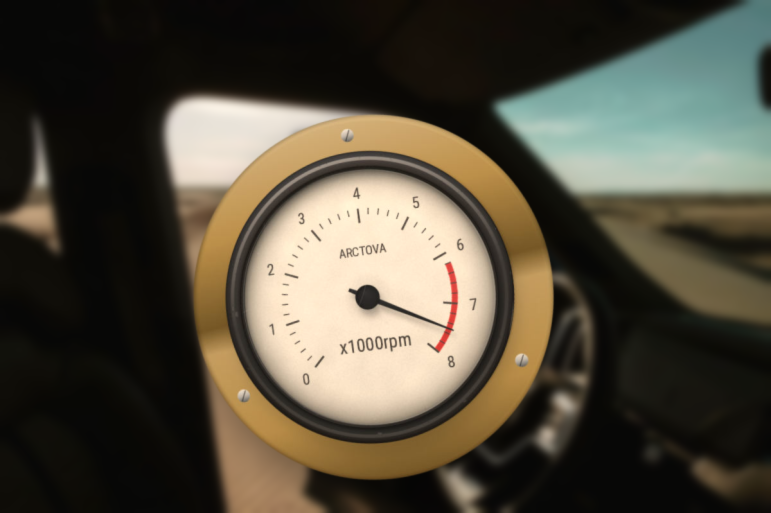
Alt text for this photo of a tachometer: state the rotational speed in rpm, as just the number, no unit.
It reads 7500
